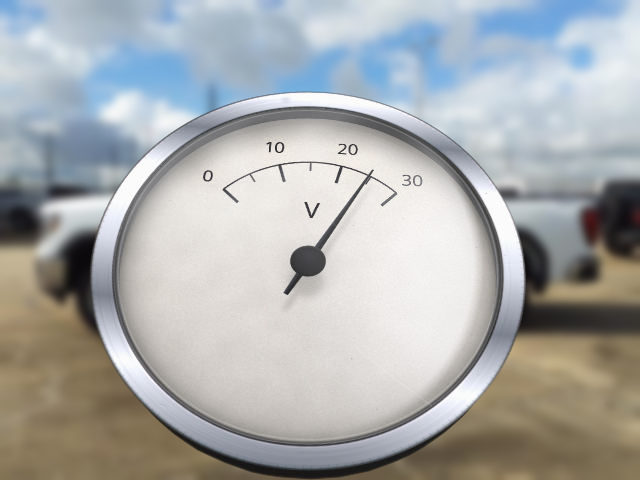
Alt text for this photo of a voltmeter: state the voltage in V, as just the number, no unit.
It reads 25
